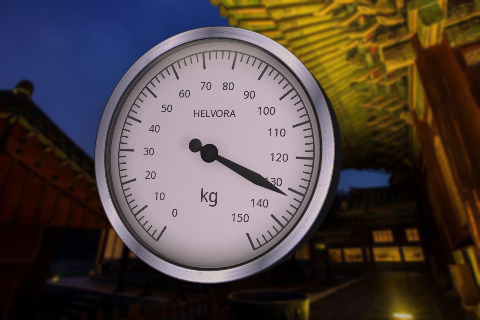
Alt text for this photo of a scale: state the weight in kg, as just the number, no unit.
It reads 132
